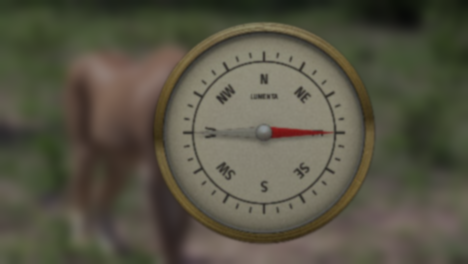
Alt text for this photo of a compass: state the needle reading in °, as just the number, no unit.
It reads 90
